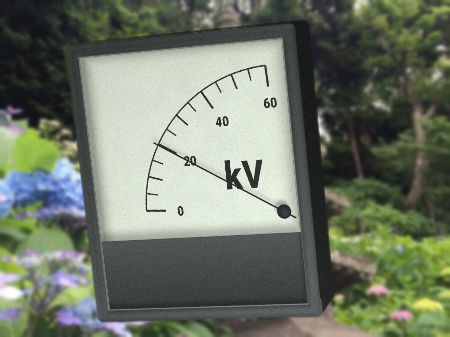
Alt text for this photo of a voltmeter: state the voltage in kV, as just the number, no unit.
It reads 20
